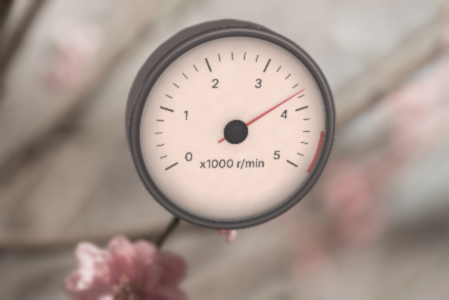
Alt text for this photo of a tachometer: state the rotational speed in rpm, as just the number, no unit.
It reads 3700
